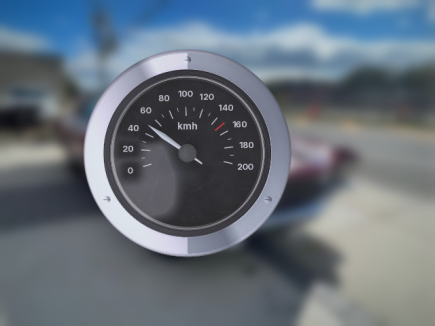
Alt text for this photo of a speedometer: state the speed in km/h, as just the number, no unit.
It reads 50
